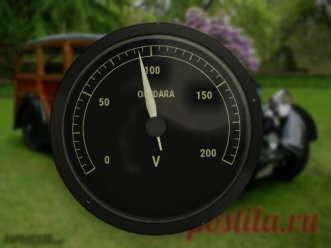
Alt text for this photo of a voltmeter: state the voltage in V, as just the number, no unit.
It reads 92.5
